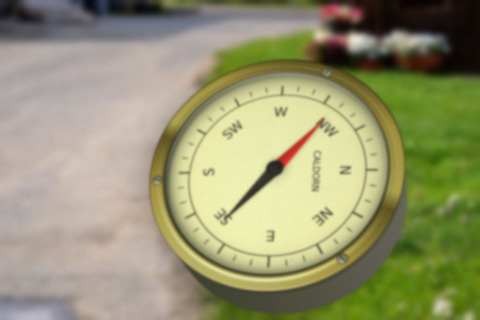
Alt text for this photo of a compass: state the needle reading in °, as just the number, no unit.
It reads 310
